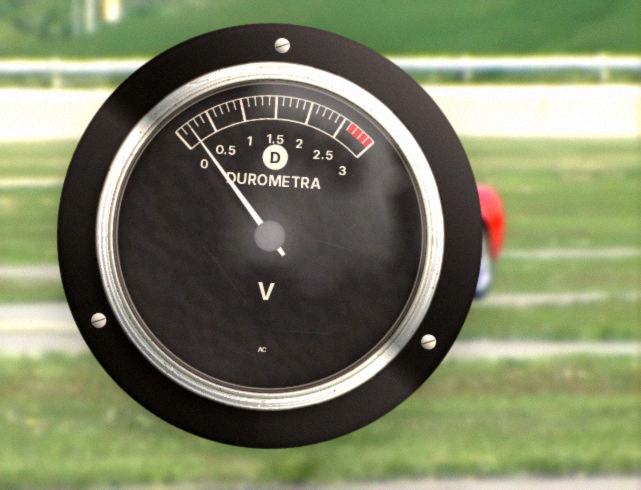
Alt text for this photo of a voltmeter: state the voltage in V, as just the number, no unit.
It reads 0.2
